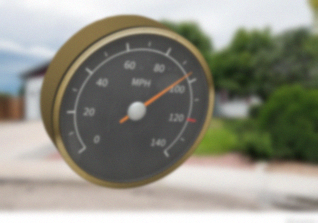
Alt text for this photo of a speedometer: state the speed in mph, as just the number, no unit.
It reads 95
